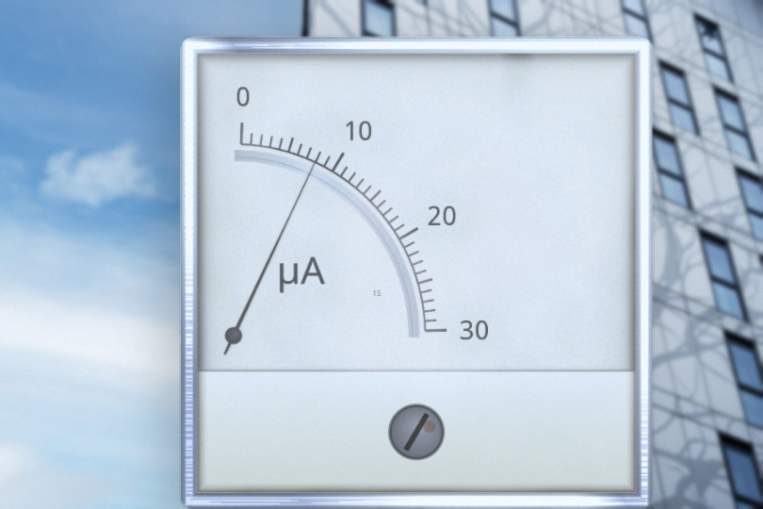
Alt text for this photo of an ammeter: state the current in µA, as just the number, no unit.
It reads 8
